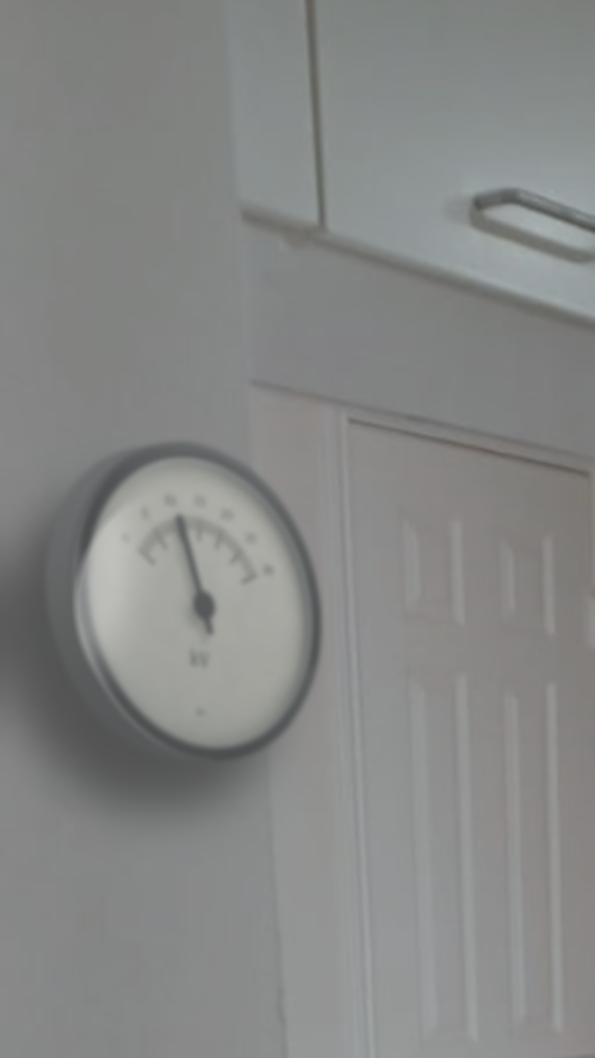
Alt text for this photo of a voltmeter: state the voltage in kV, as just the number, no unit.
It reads 10
